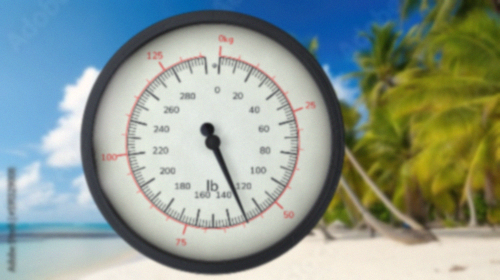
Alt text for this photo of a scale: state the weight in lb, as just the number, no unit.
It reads 130
